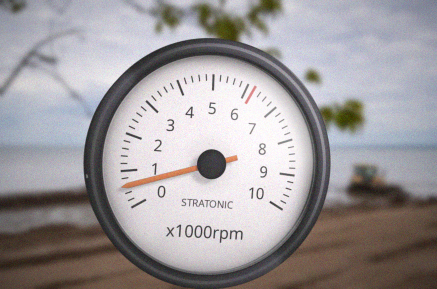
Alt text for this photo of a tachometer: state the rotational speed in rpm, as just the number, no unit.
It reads 600
